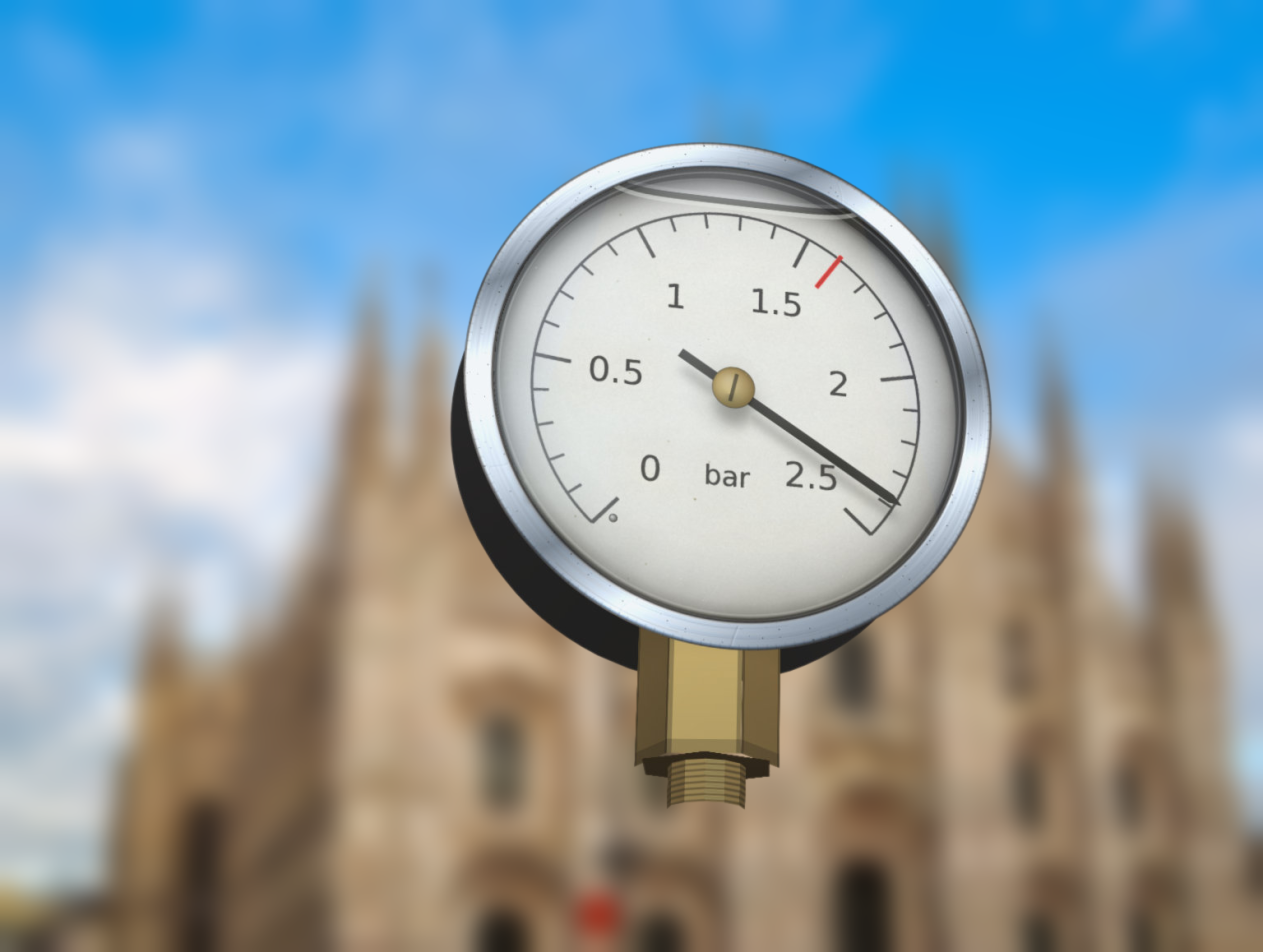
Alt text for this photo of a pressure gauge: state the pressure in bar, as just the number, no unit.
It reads 2.4
